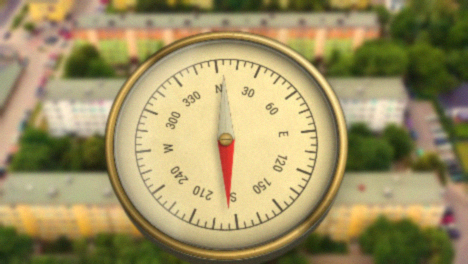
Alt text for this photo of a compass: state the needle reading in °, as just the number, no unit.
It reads 185
